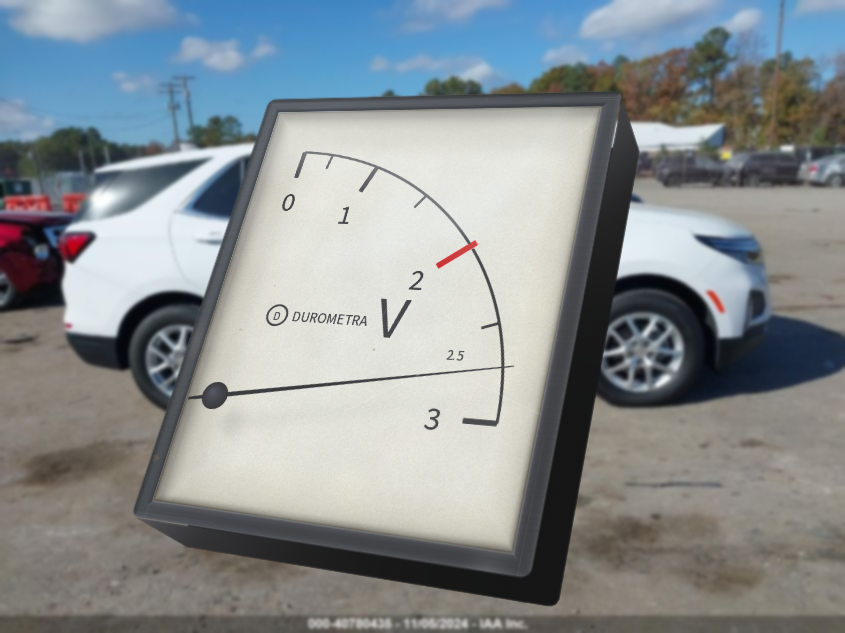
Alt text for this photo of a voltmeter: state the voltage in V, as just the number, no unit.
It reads 2.75
